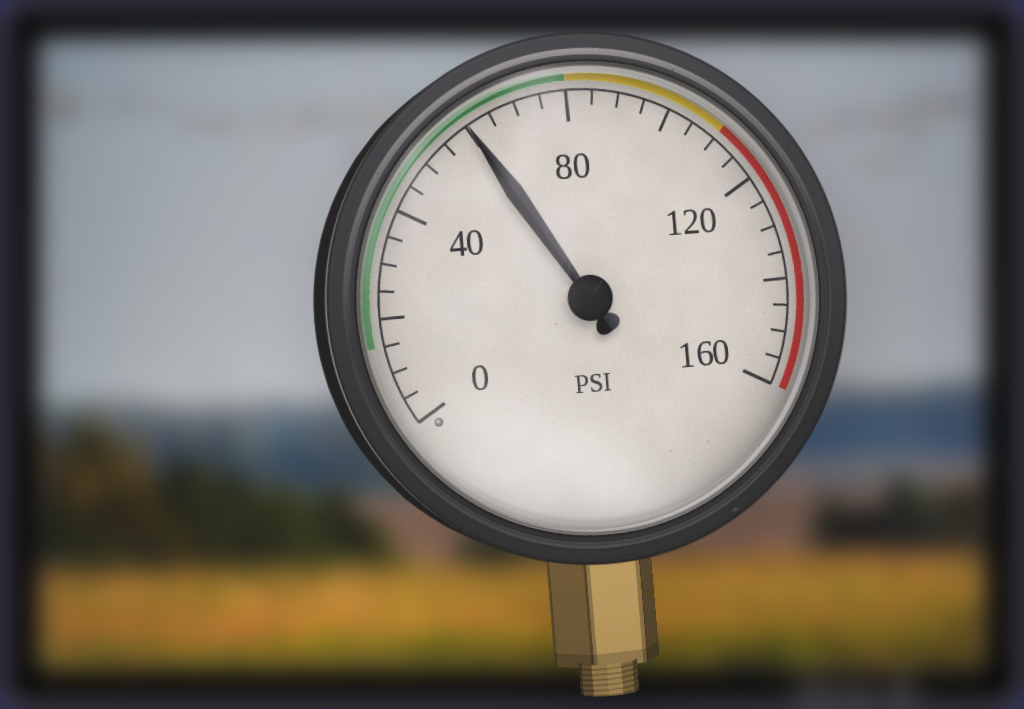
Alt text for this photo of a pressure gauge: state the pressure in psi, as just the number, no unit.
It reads 60
